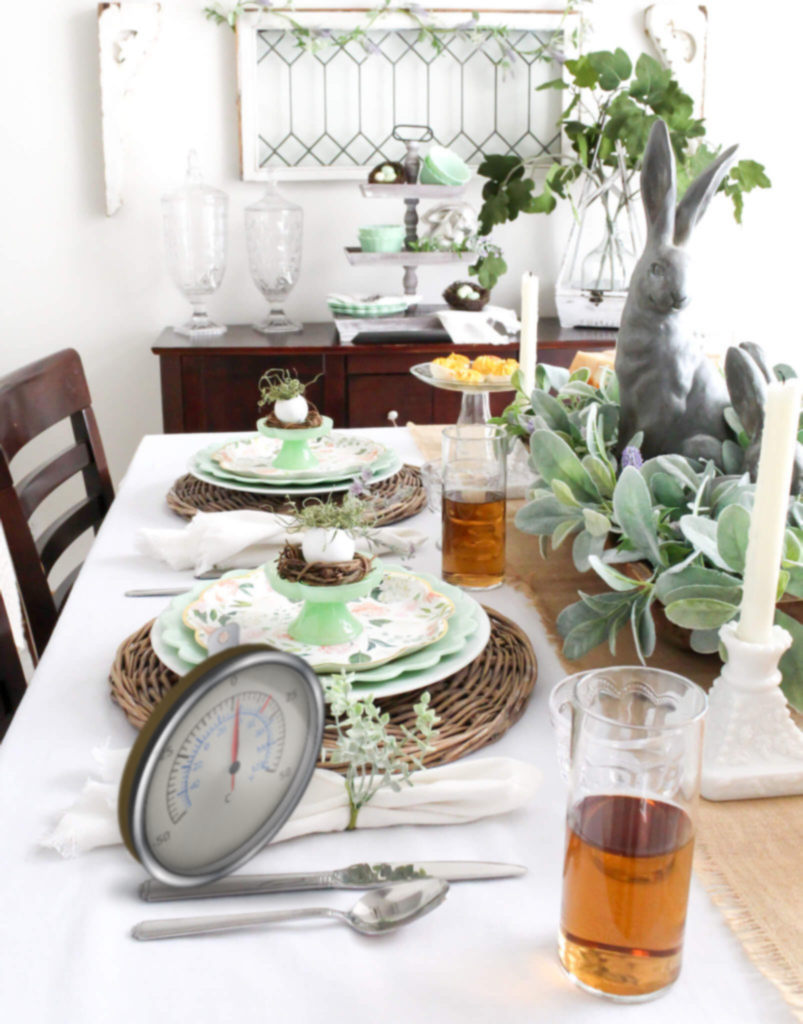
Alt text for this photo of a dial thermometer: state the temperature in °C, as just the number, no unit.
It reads 0
